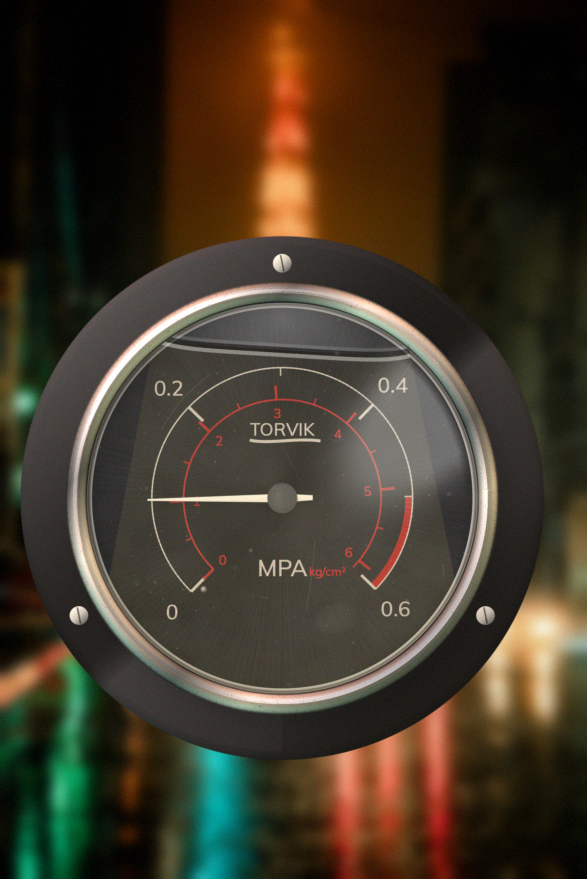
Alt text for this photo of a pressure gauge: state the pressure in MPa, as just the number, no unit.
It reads 0.1
